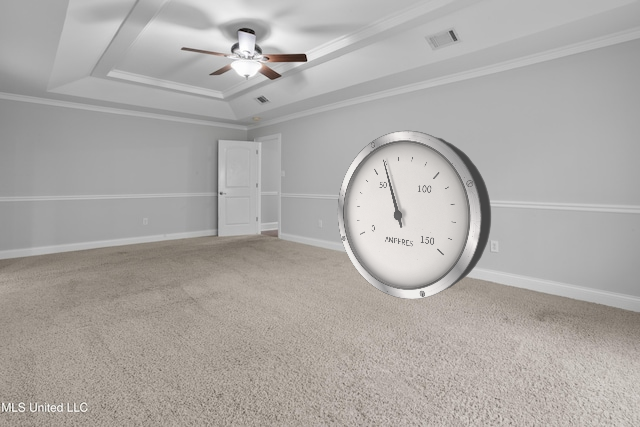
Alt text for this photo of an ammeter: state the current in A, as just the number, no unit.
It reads 60
